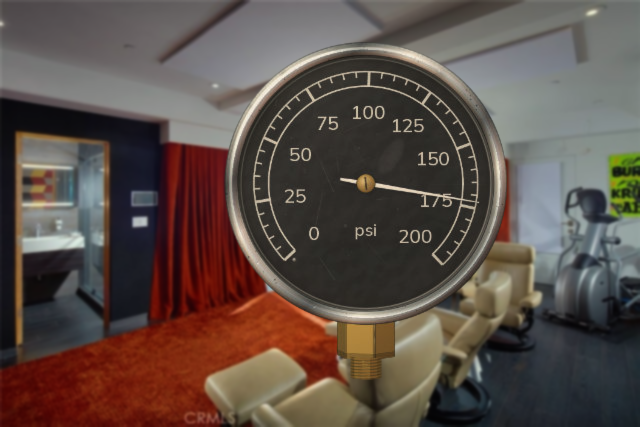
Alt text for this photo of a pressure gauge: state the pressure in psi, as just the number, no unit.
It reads 172.5
